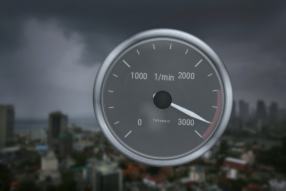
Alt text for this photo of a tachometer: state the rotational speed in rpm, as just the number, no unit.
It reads 2800
